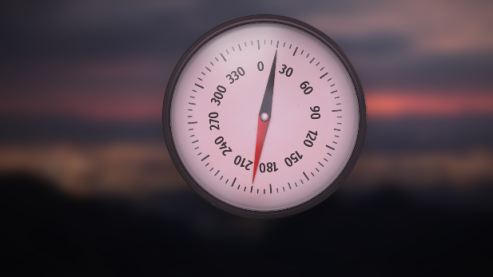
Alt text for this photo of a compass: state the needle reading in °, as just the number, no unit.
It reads 195
